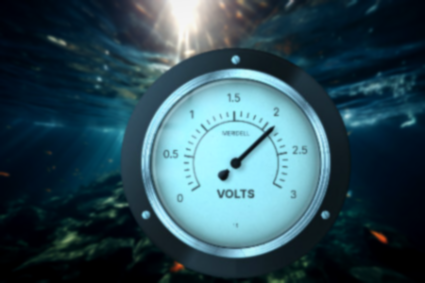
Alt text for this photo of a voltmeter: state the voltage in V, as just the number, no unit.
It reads 2.1
